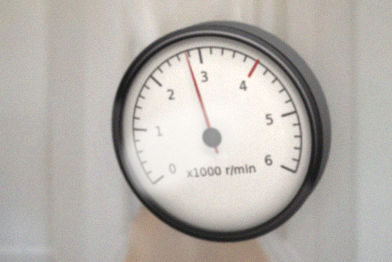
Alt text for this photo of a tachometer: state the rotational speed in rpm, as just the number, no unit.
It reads 2800
